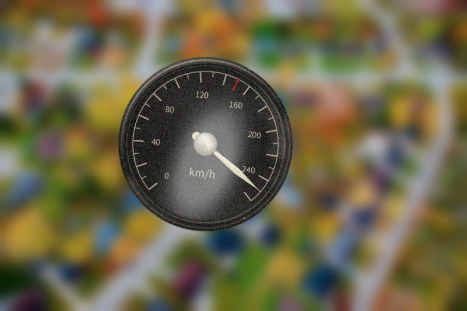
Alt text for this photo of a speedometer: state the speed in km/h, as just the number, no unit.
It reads 250
